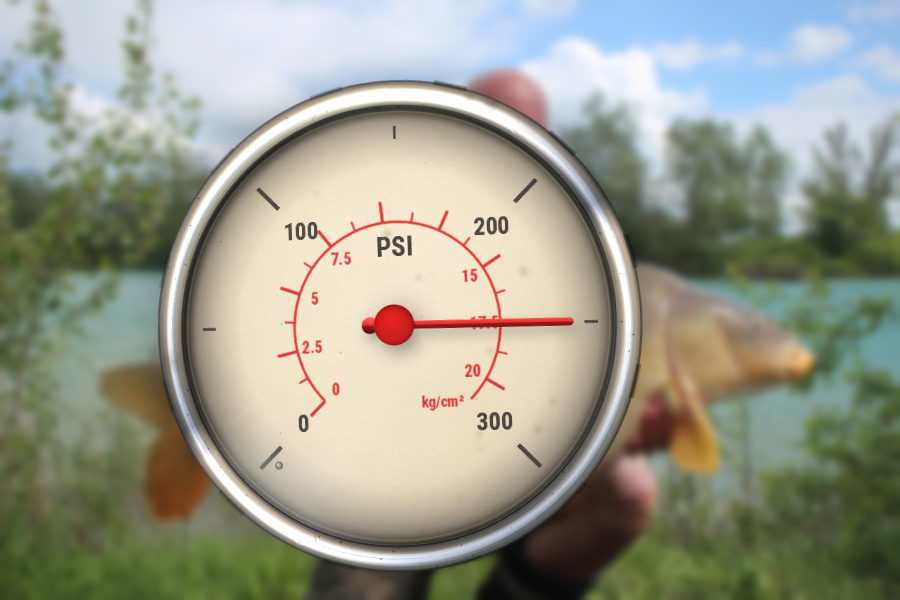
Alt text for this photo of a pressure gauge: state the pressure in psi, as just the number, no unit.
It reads 250
